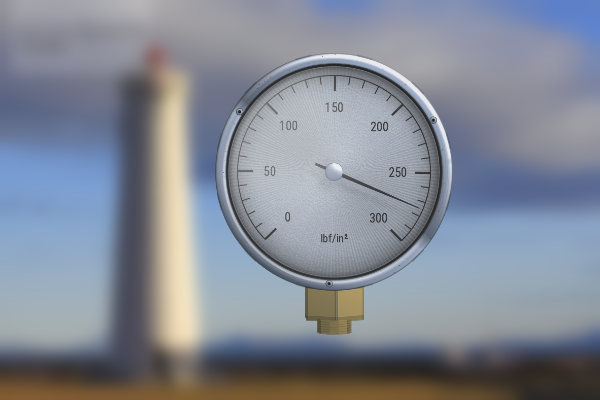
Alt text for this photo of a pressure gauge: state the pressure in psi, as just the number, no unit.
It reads 275
